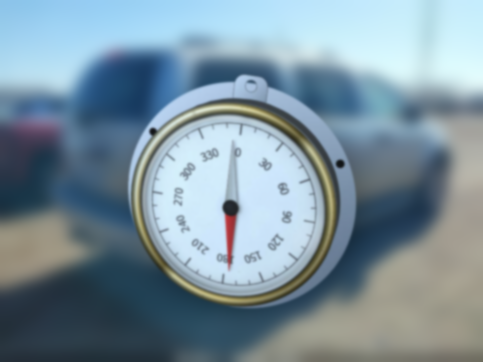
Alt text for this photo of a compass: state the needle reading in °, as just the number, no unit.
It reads 175
